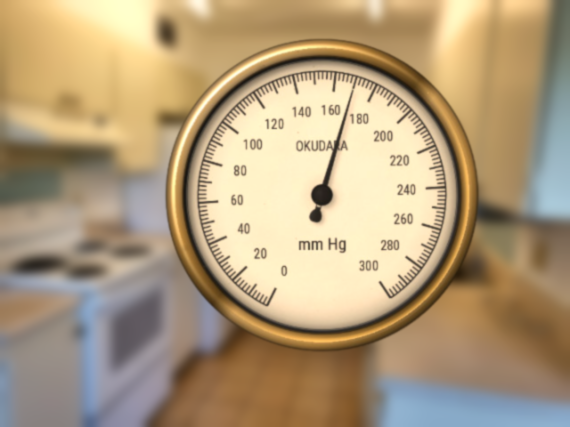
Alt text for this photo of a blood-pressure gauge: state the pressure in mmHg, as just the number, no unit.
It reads 170
